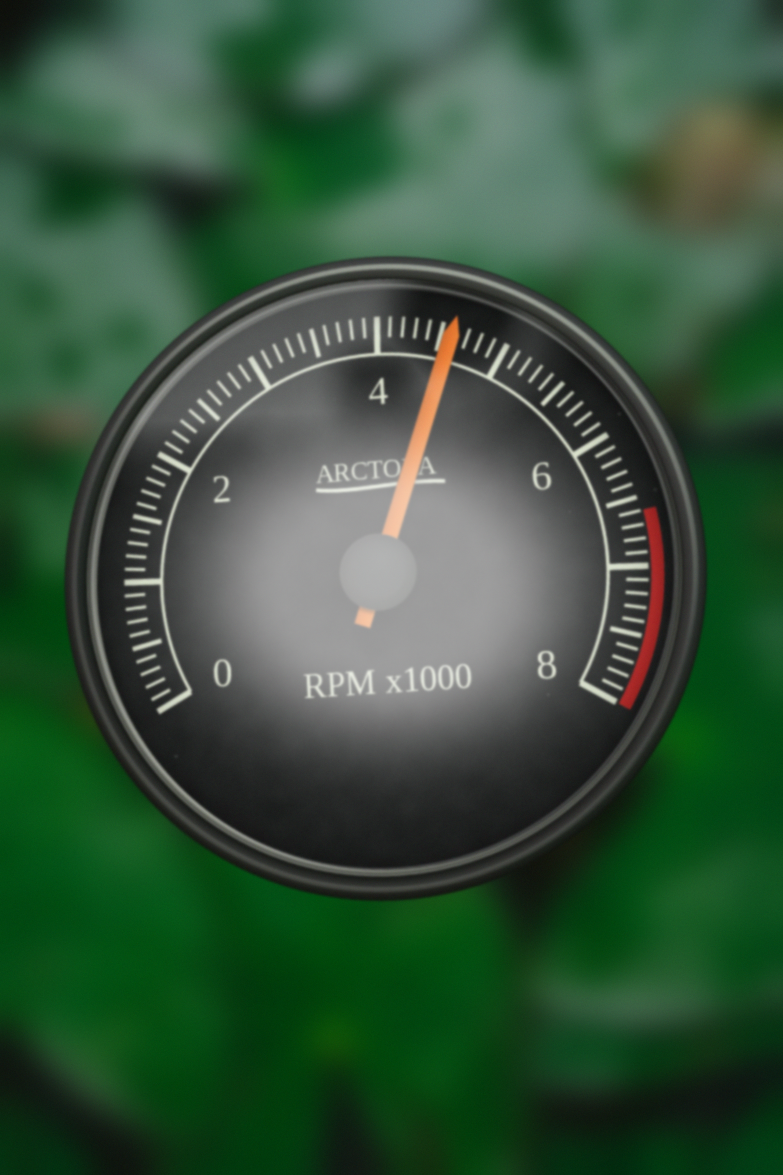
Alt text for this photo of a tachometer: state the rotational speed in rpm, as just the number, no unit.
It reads 4600
